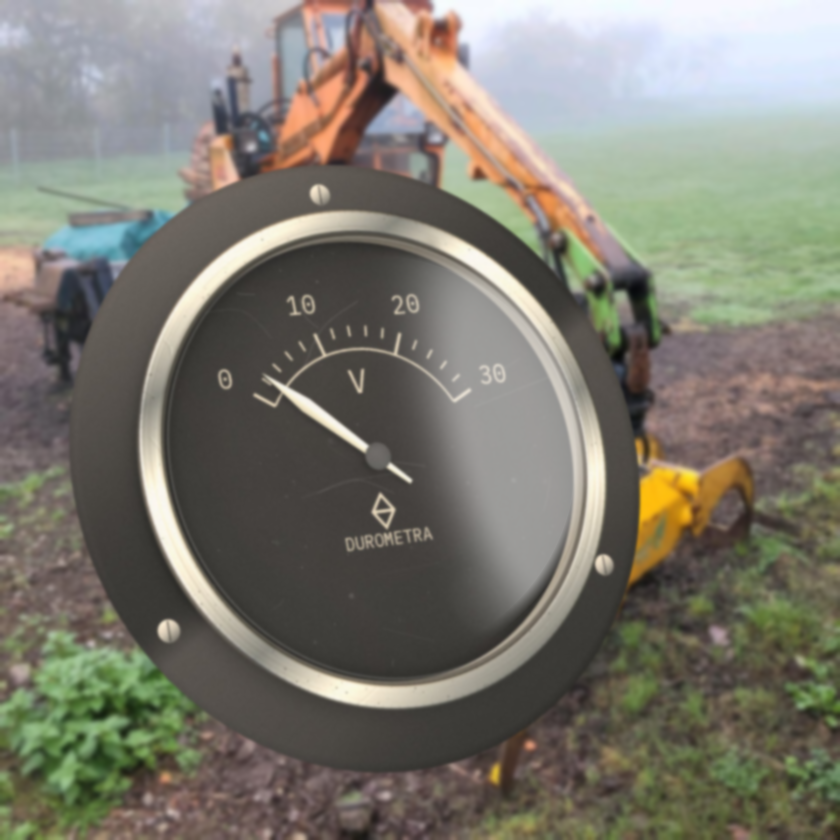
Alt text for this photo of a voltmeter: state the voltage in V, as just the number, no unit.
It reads 2
